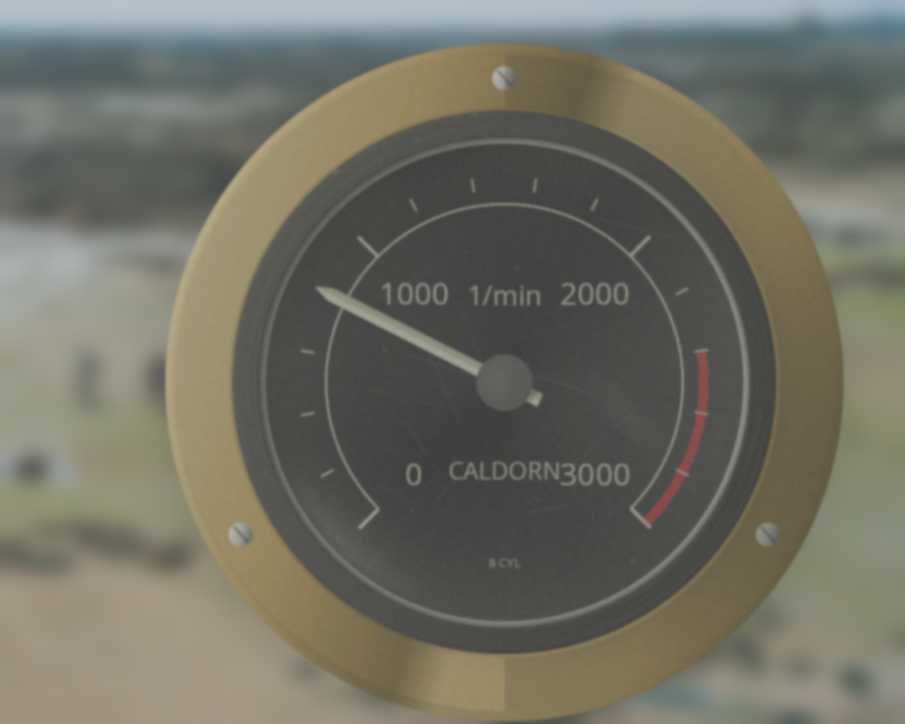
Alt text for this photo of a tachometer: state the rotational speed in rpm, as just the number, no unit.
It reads 800
